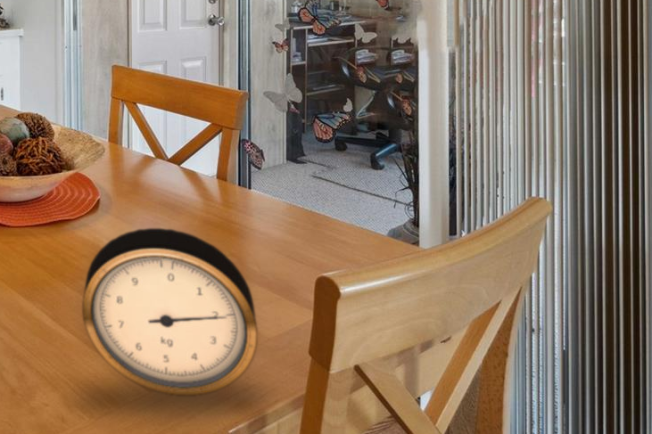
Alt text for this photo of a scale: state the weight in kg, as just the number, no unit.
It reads 2
